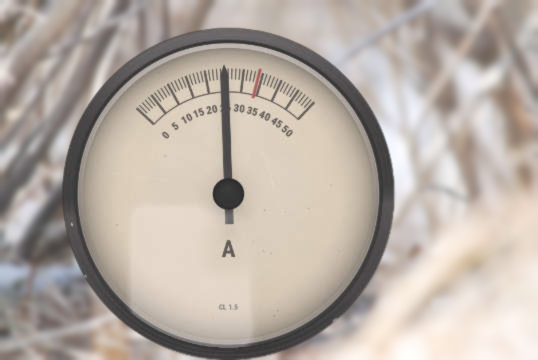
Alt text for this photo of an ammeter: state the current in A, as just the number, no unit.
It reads 25
